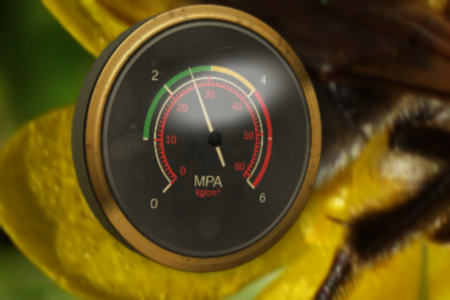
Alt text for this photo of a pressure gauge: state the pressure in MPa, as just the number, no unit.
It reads 2.5
